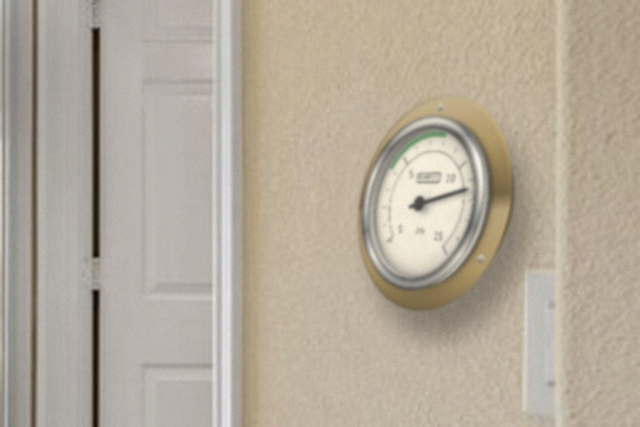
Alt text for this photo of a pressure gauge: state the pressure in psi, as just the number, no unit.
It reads 11.5
